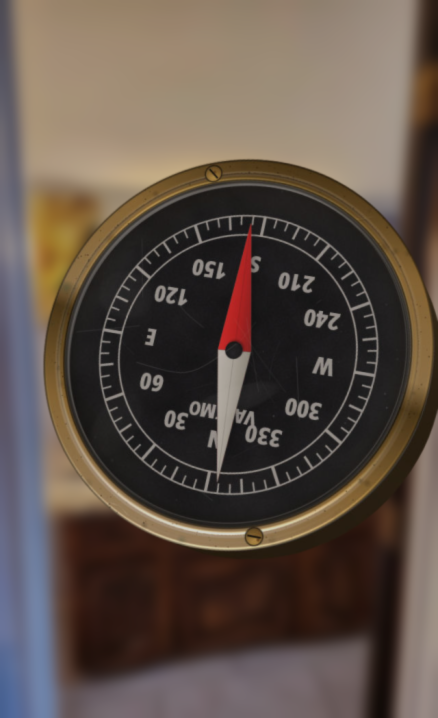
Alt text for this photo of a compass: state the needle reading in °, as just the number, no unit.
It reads 175
